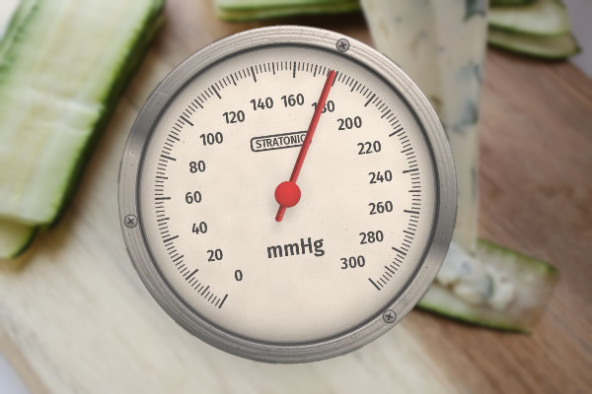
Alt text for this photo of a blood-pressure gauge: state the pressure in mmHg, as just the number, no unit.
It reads 178
